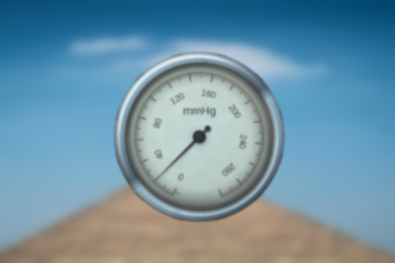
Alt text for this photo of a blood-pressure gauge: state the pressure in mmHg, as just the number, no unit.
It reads 20
